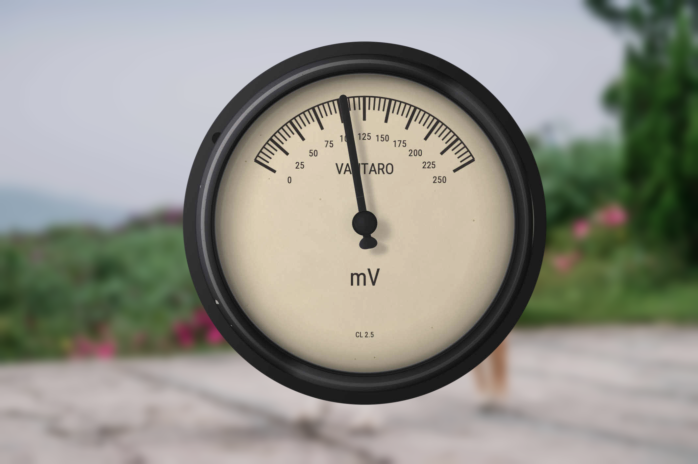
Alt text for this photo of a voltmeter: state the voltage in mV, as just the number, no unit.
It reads 105
